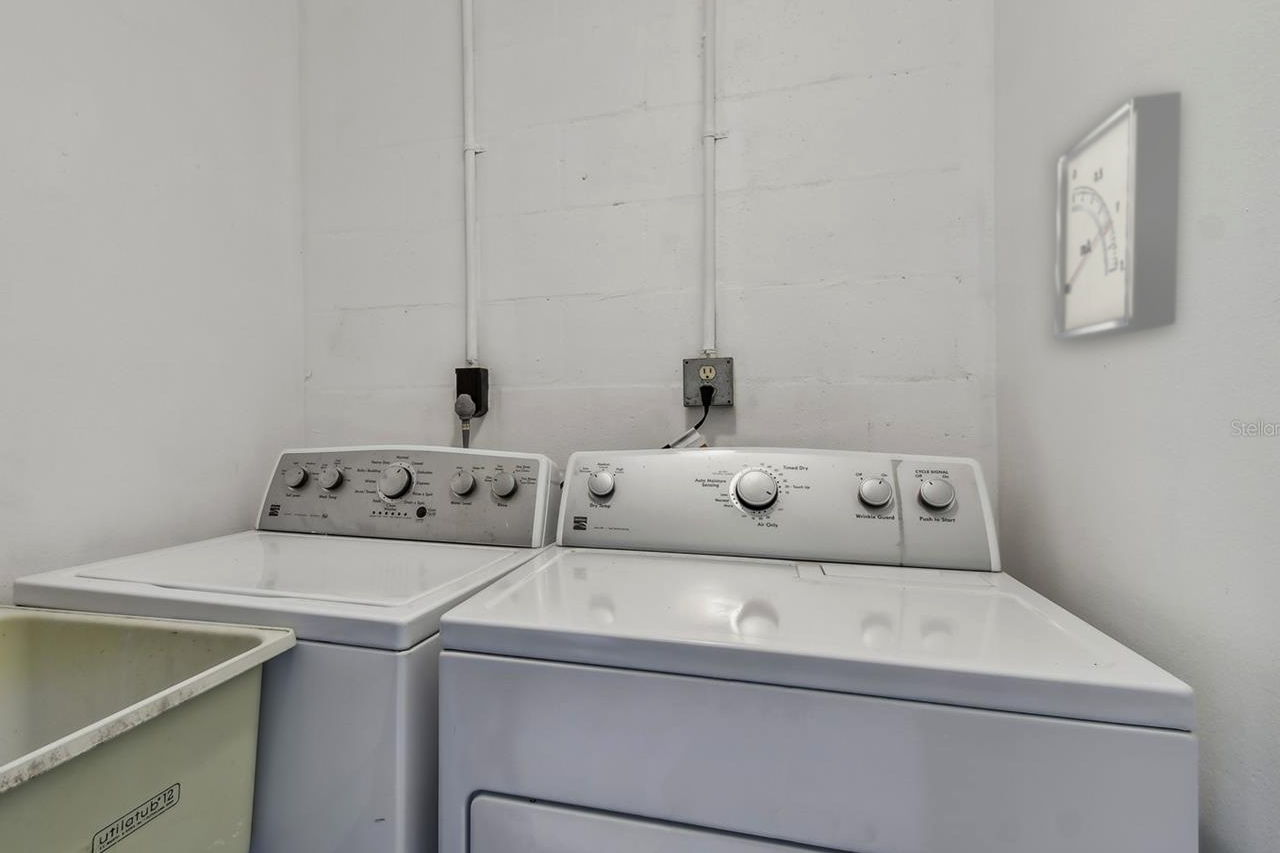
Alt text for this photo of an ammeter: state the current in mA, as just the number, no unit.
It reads 1
